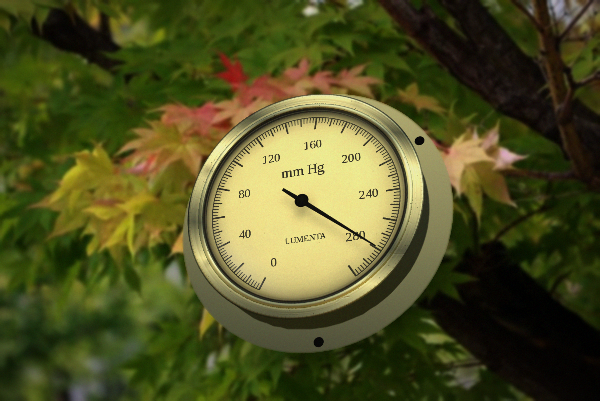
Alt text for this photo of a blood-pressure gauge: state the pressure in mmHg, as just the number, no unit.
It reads 280
